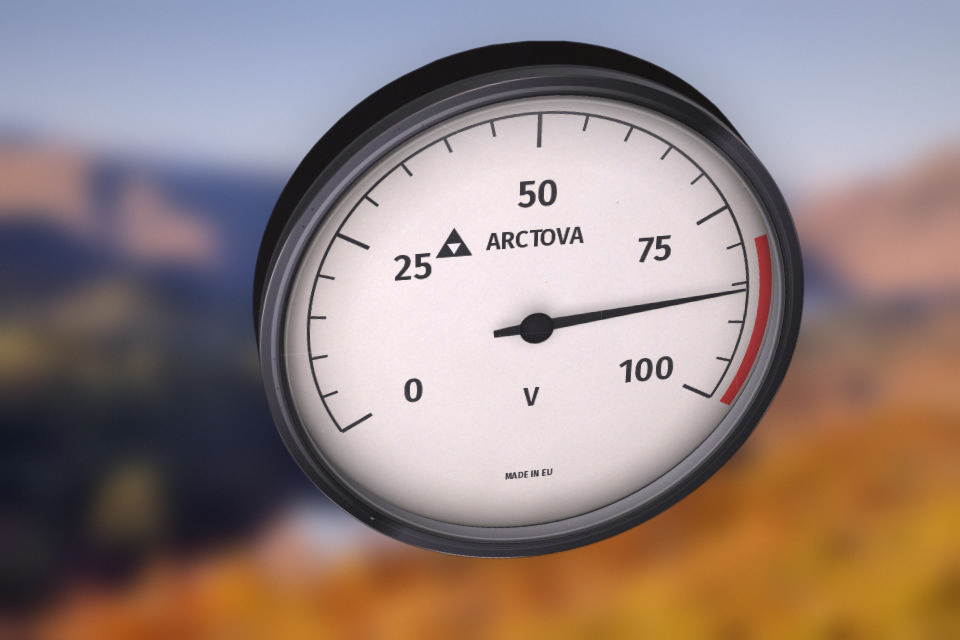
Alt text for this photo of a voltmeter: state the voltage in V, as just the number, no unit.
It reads 85
